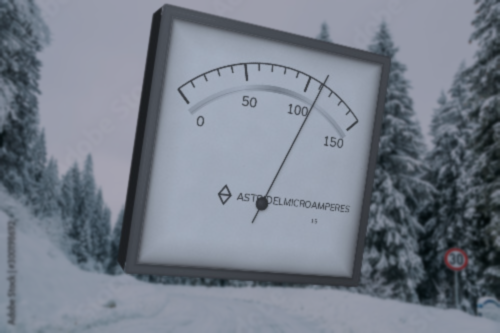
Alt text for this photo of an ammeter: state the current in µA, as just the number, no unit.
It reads 110
